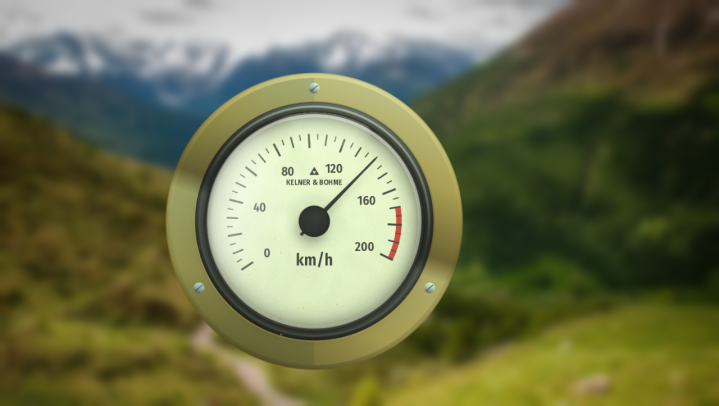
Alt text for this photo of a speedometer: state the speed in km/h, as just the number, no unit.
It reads 140
